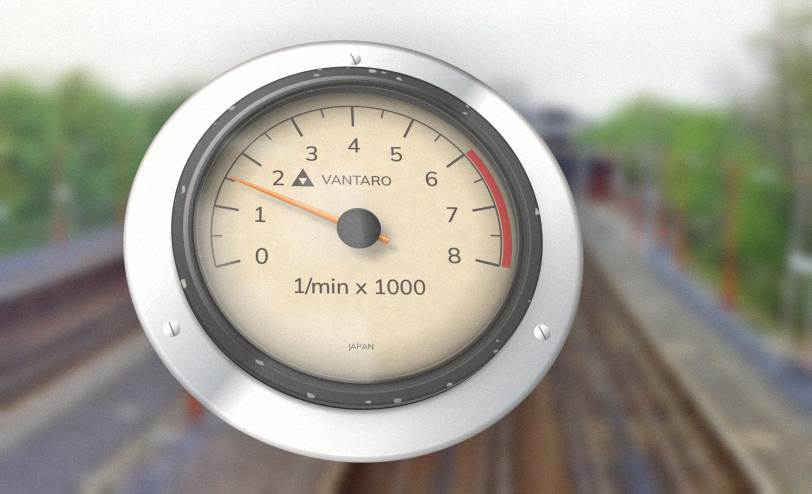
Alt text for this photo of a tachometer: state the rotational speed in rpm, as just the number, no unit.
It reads 1500
